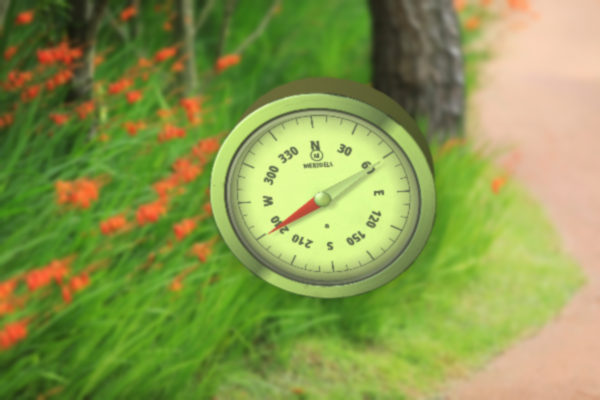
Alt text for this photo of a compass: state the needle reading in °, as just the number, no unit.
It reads 240
